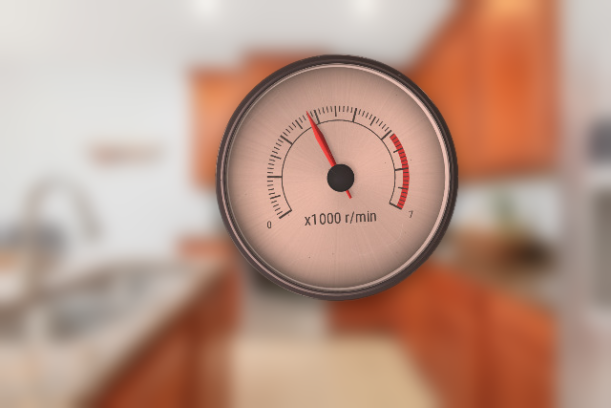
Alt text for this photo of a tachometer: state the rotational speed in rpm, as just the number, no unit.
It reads 2800
